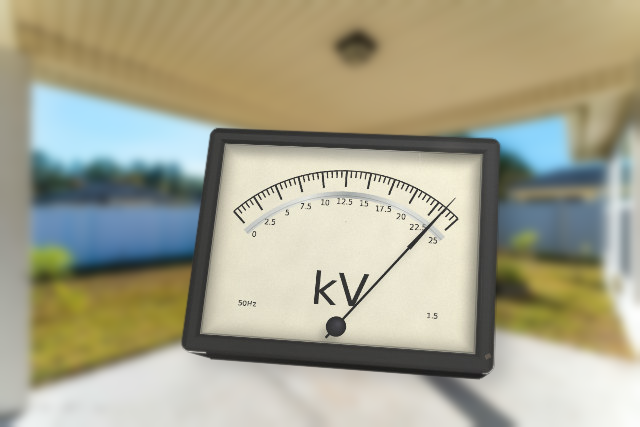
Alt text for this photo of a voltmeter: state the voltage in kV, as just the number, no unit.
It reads 23.5
